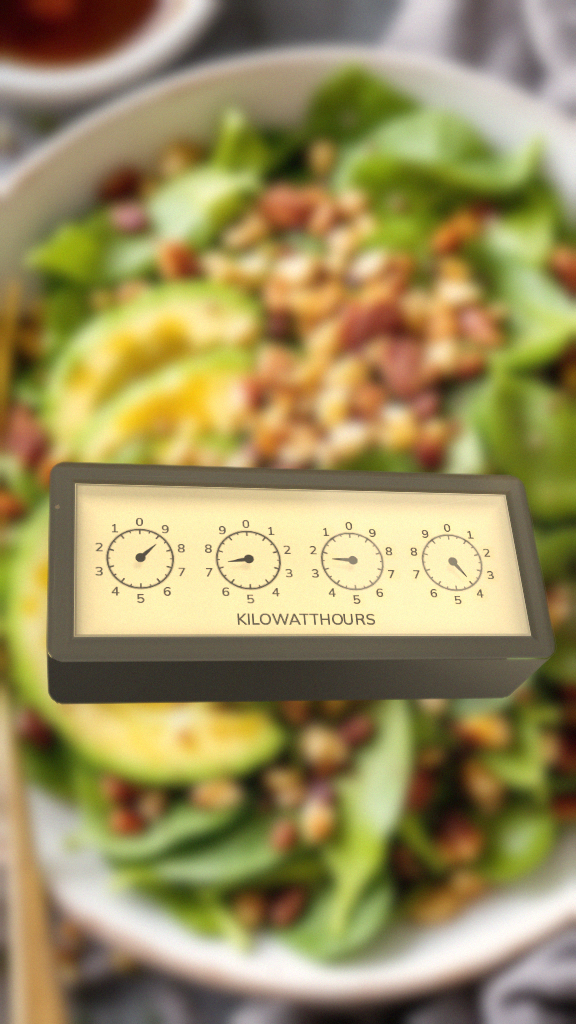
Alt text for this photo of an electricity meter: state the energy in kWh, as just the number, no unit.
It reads 8724
